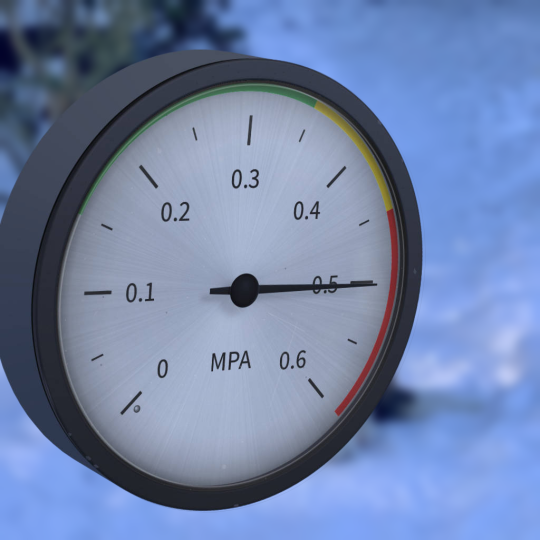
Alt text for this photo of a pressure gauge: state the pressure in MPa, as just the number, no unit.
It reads 0.5
